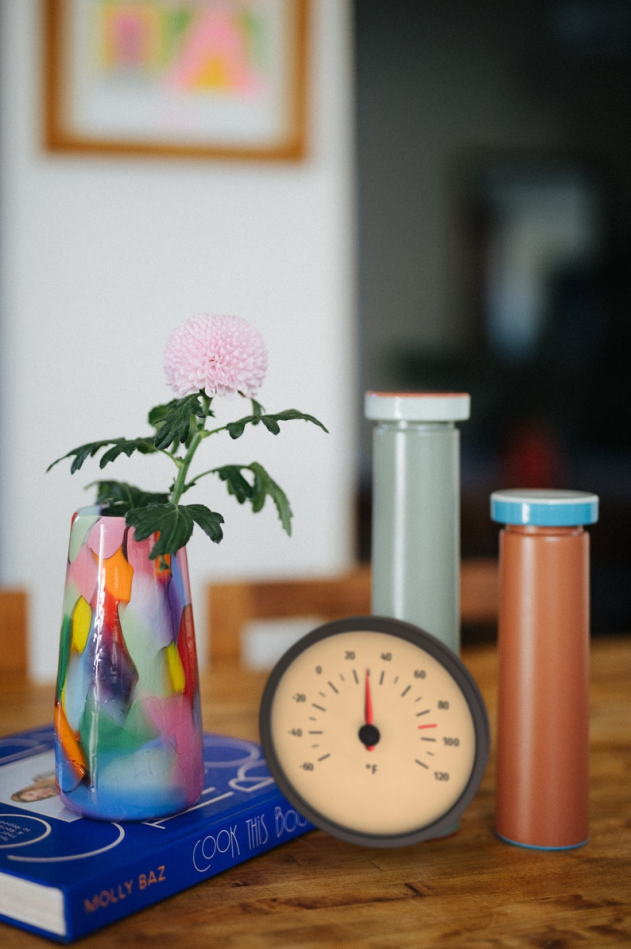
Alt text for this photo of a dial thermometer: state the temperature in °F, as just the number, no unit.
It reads 30
